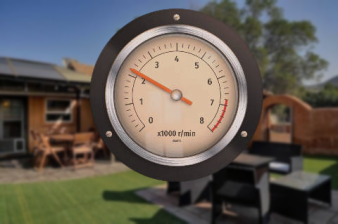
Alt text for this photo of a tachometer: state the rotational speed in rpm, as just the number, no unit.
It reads 2200
